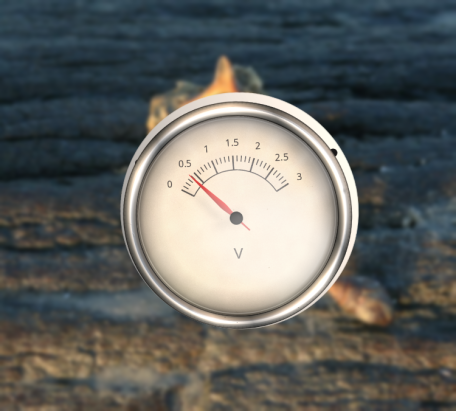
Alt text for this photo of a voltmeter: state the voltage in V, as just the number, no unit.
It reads 0.4
